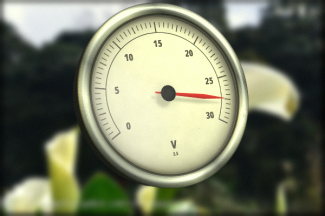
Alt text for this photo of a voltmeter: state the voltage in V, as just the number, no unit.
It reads 27.5
